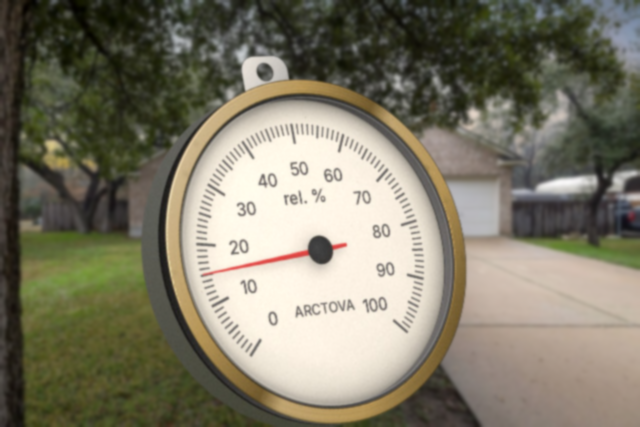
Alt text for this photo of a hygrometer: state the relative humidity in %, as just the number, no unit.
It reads 15
